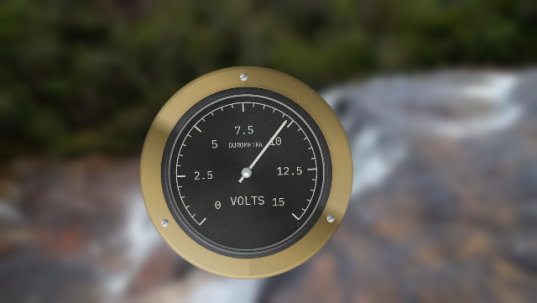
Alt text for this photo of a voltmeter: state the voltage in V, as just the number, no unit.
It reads 9.75
